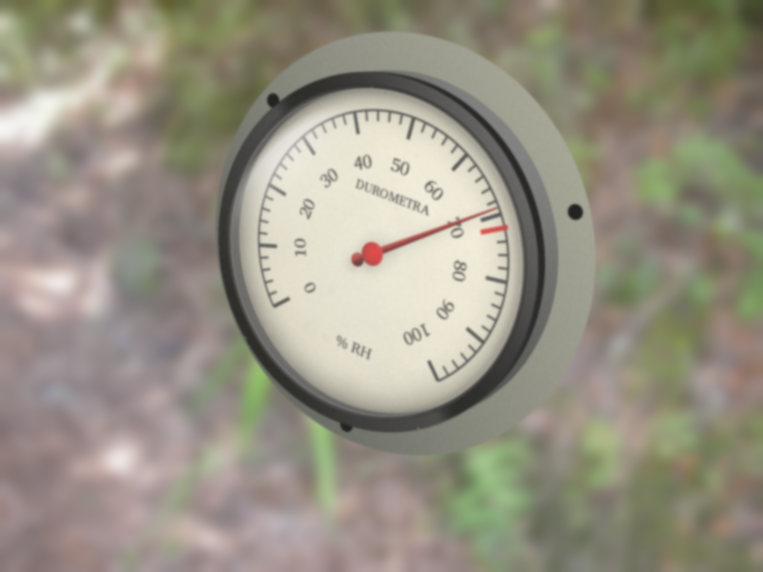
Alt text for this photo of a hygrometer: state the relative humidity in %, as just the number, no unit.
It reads 69
